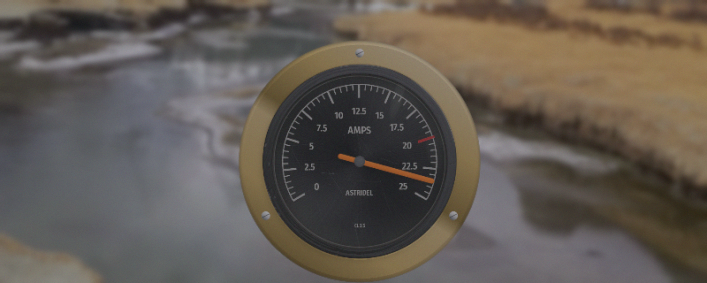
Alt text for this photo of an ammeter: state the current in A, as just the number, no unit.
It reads 23.5
